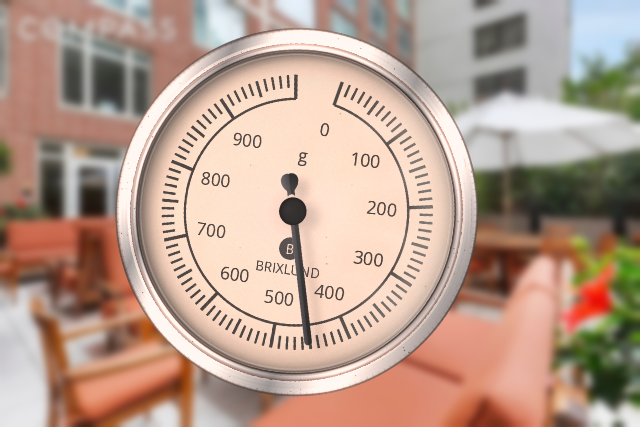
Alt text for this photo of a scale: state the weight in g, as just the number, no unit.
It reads 450
